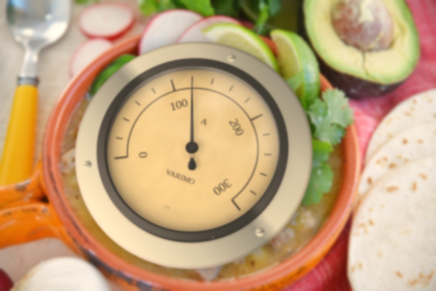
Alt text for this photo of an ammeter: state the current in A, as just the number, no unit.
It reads 120
